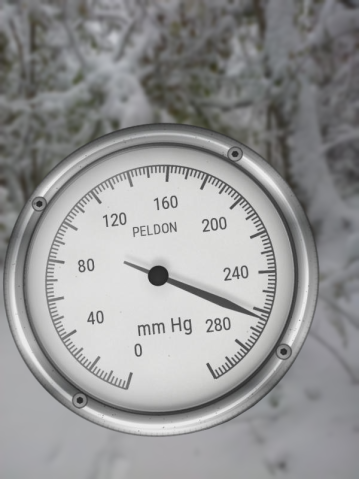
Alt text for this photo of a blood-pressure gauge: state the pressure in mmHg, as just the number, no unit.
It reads 264
